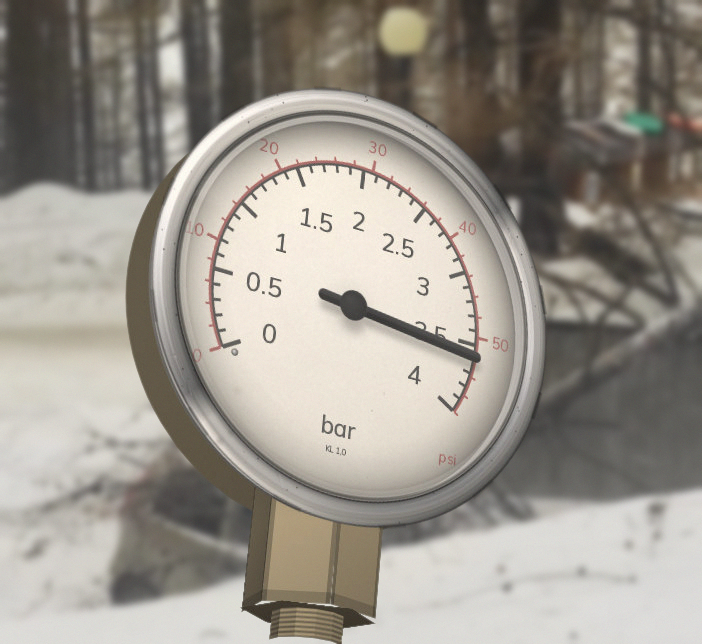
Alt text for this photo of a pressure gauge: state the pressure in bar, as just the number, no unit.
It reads 3.6
